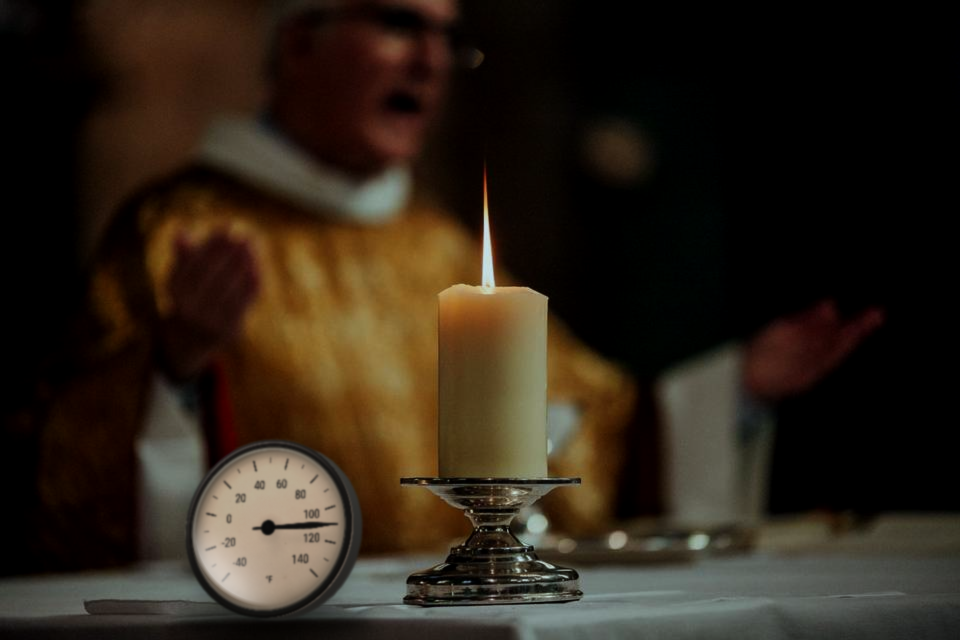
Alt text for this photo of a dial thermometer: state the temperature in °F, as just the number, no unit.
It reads 110
